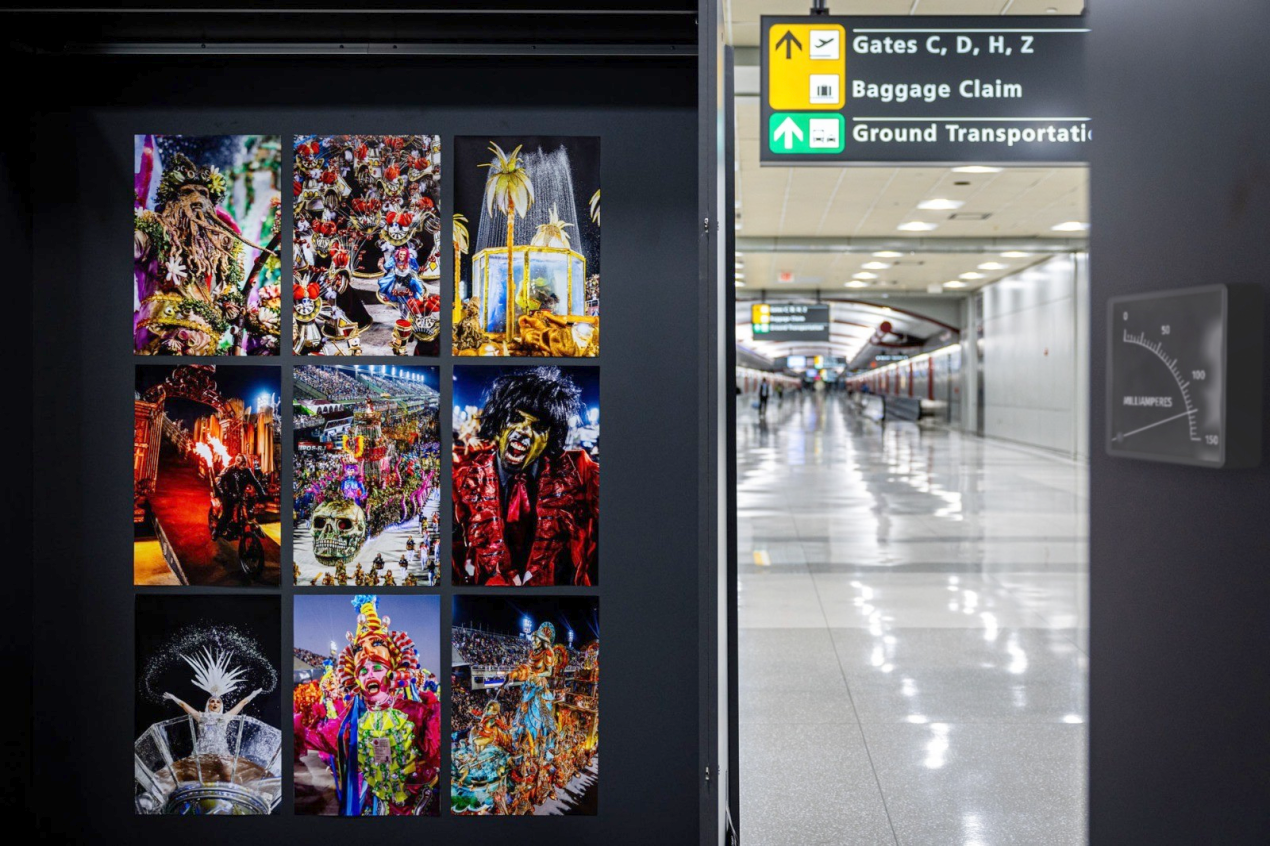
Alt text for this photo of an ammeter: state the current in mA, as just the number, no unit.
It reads 125
